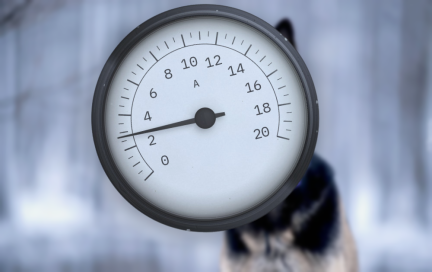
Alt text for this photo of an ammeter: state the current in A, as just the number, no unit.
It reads 2.75
